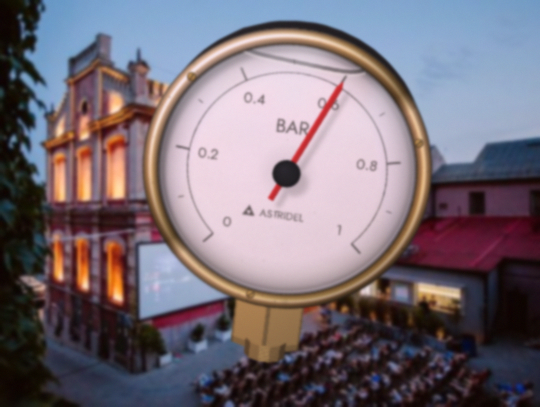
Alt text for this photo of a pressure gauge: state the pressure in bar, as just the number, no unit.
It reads 0.6
